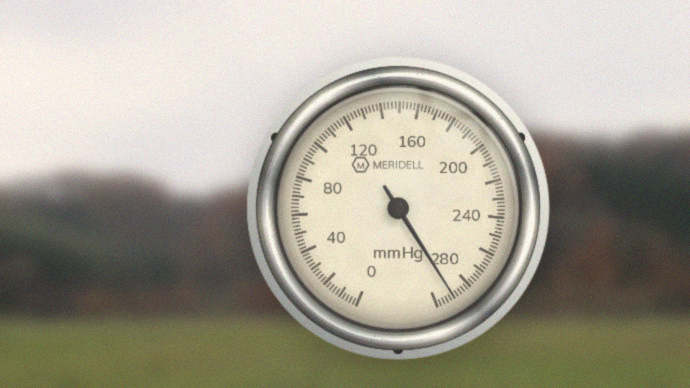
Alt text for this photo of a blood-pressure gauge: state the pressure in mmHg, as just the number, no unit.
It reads 290
